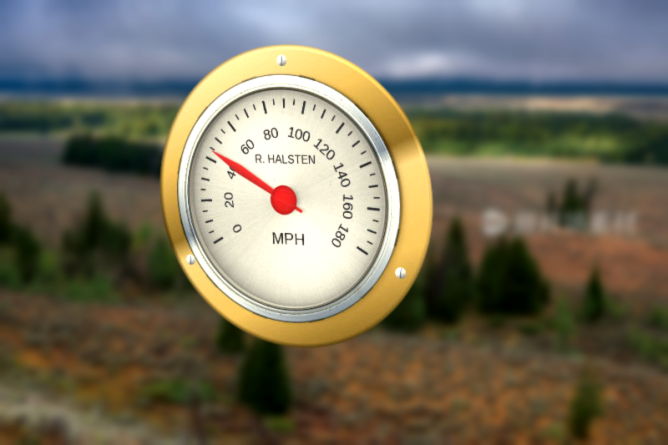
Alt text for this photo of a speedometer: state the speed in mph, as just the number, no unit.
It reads 45
